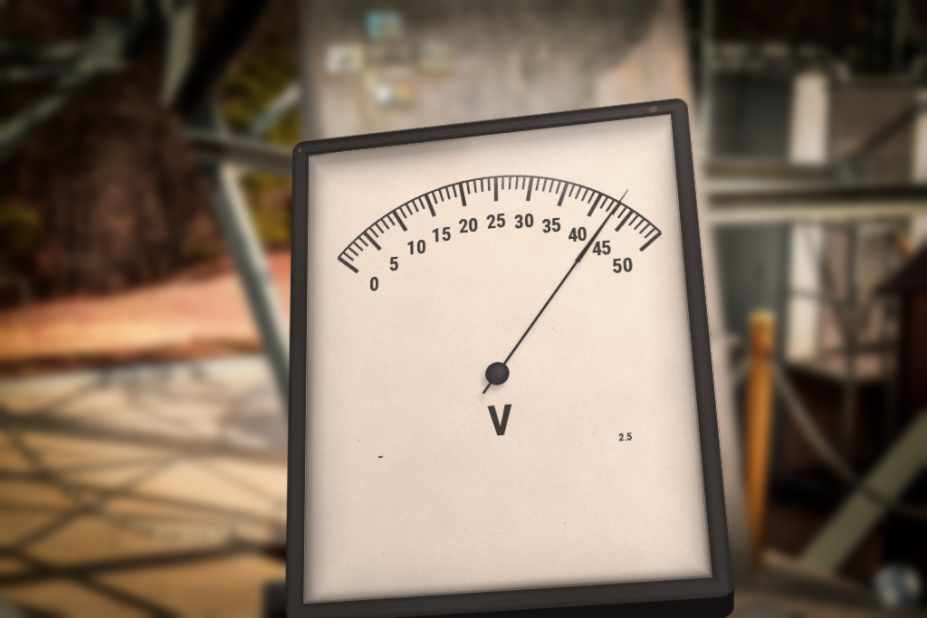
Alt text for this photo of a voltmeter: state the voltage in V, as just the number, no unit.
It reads 43
